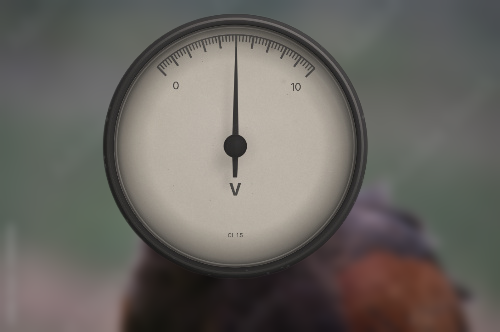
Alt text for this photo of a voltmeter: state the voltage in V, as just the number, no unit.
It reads 5
